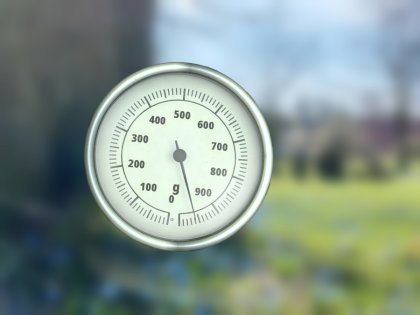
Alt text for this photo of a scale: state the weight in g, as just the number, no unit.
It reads 960
